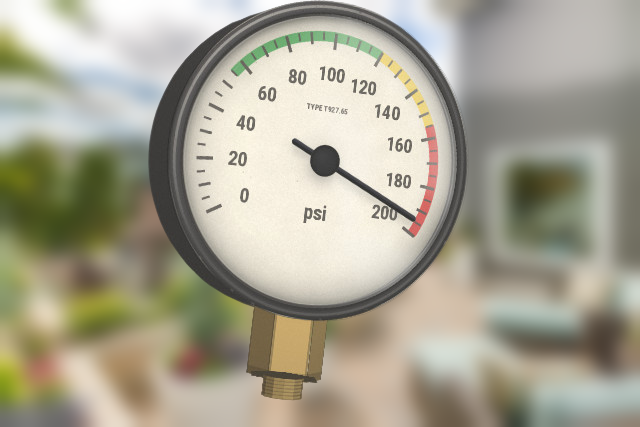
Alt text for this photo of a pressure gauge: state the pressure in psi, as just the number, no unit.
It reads 195
